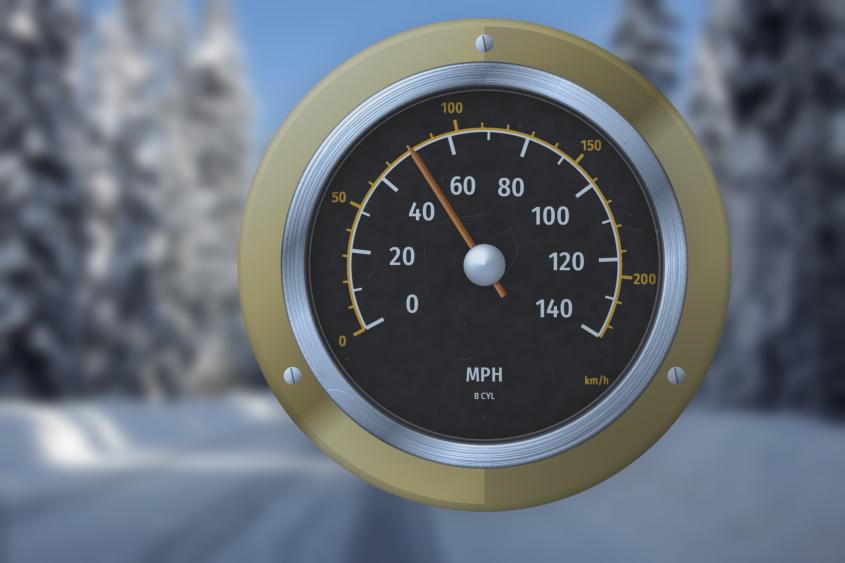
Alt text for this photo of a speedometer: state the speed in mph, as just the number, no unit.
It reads 50
